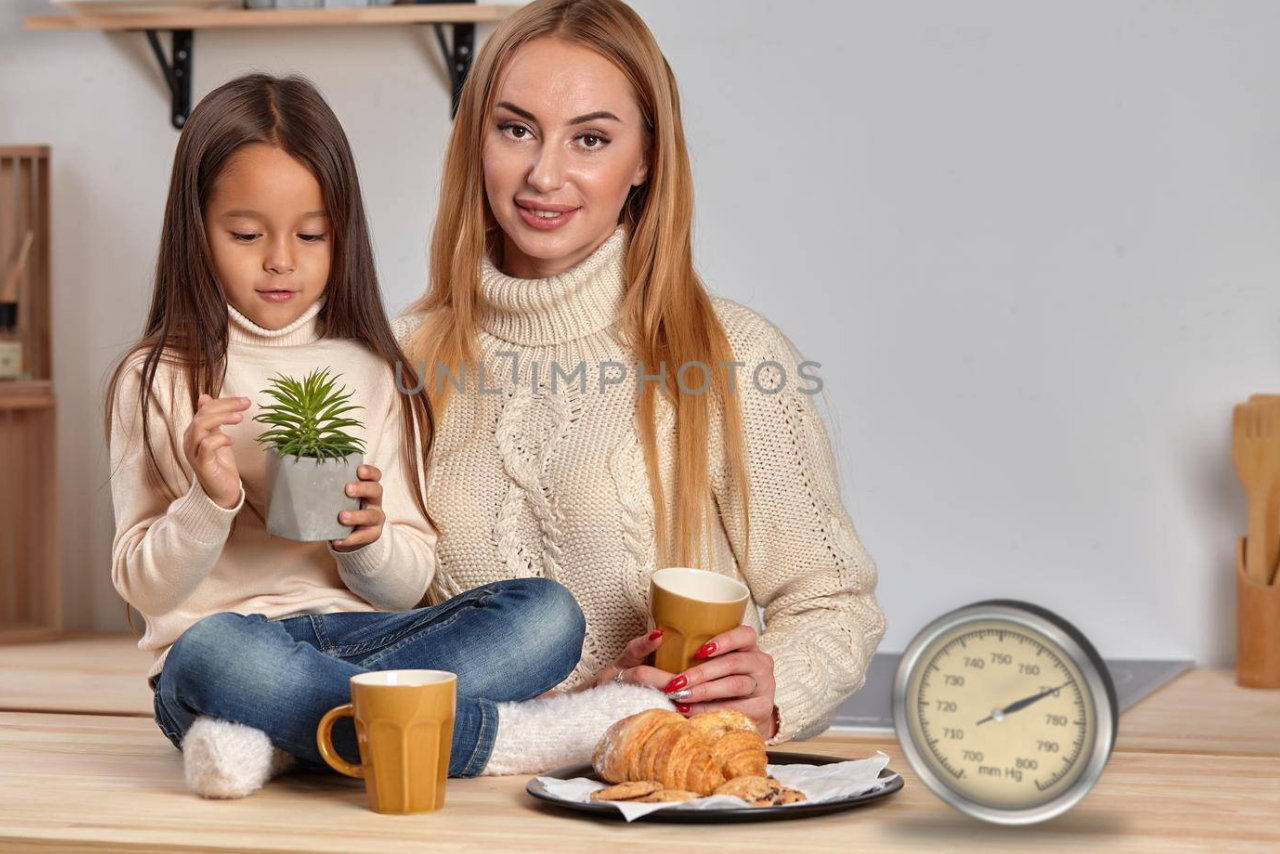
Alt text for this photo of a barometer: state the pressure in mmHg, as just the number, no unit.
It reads 770
